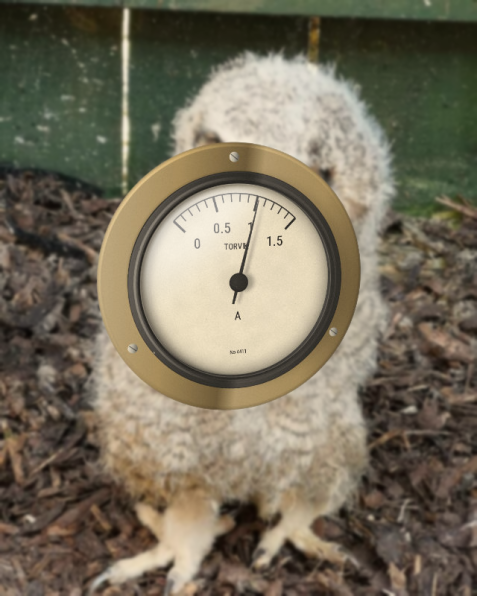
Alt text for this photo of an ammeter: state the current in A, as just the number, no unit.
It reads 1
